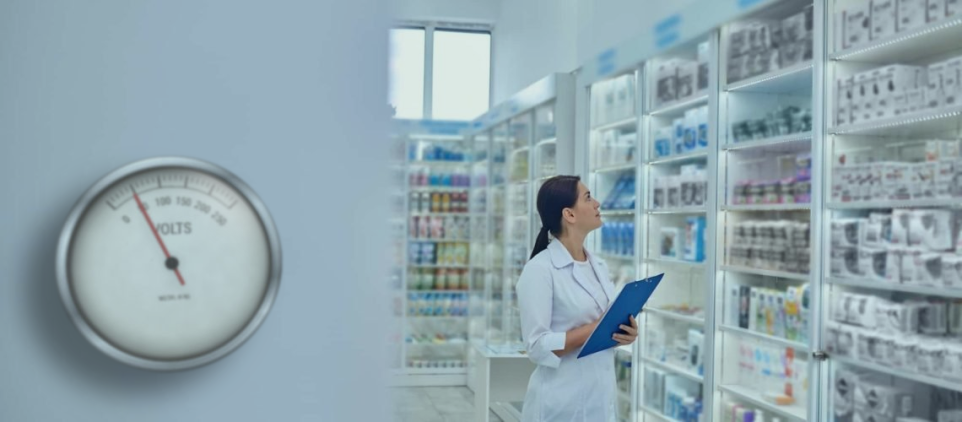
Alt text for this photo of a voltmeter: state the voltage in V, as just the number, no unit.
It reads 50
